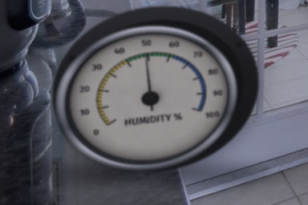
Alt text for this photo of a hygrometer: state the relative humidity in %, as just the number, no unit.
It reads 50
